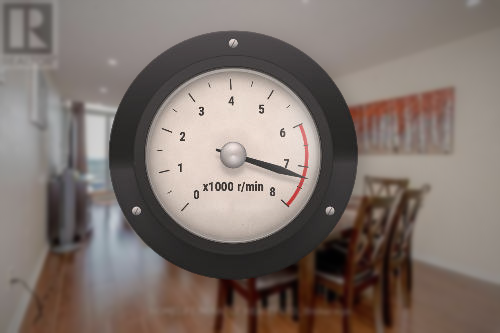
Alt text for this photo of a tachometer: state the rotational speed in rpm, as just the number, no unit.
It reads 7250
